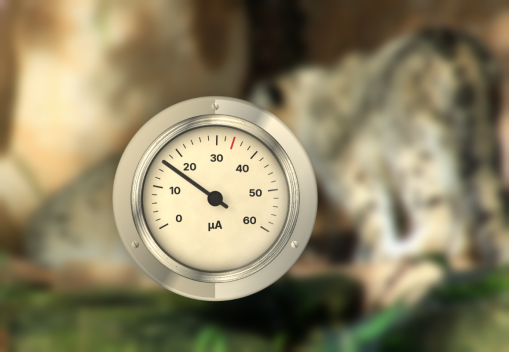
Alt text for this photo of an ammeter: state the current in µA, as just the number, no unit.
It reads 16
